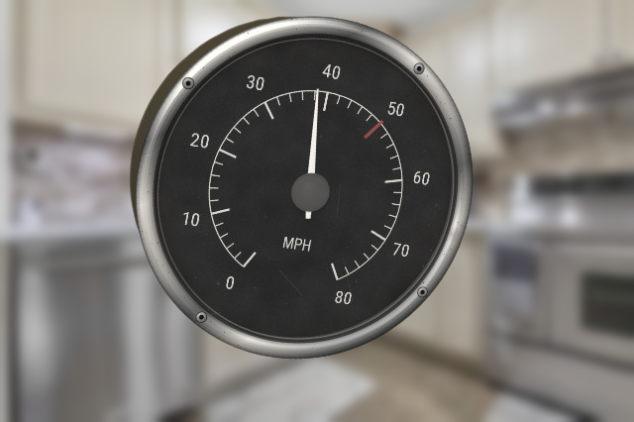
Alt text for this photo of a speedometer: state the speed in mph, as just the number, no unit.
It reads 38
